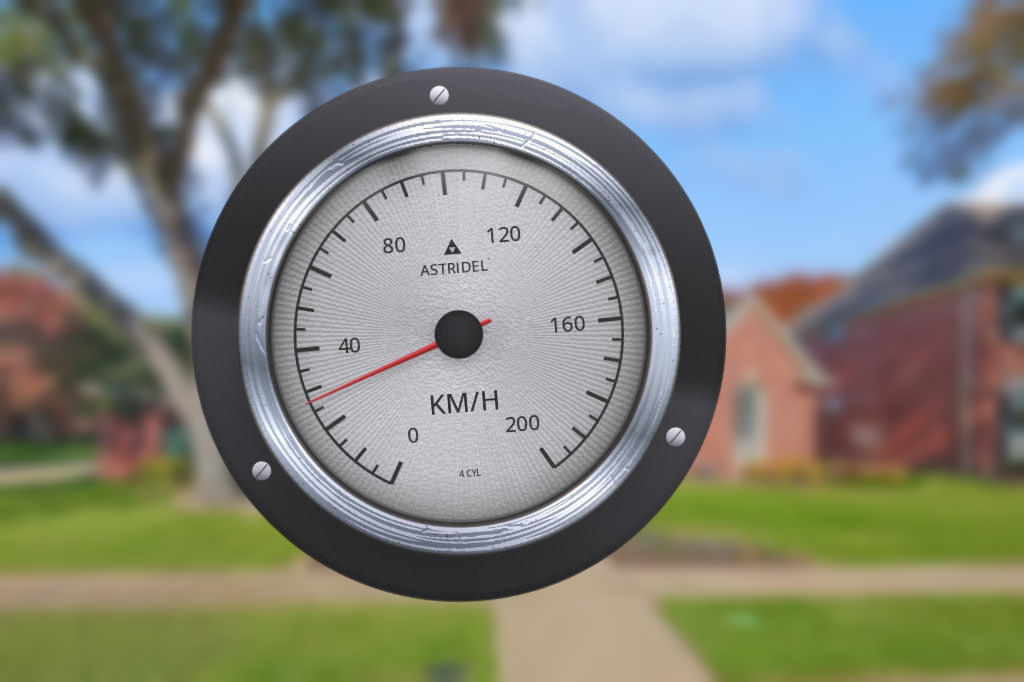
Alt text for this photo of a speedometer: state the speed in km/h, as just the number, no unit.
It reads 27.5
